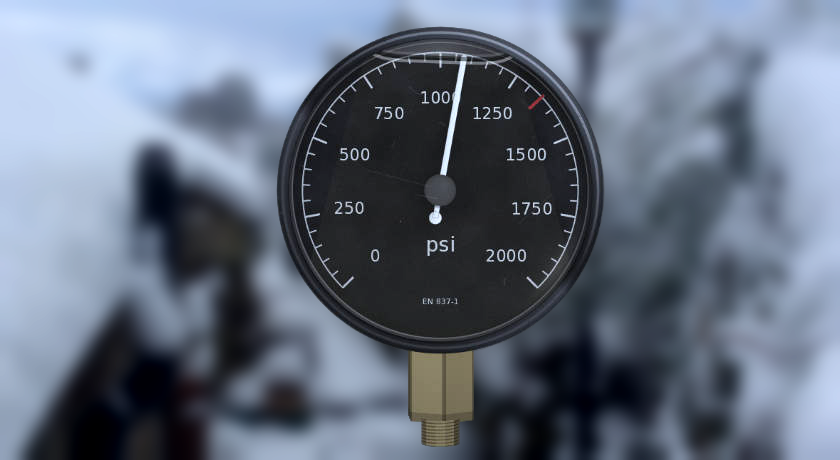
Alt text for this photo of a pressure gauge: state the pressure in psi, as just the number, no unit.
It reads 1075
